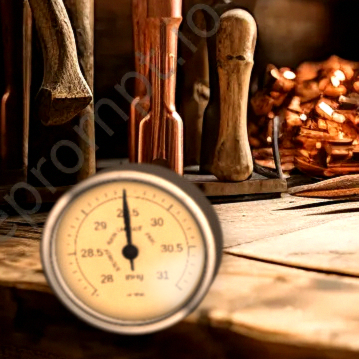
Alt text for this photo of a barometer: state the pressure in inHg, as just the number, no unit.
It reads 29.5
